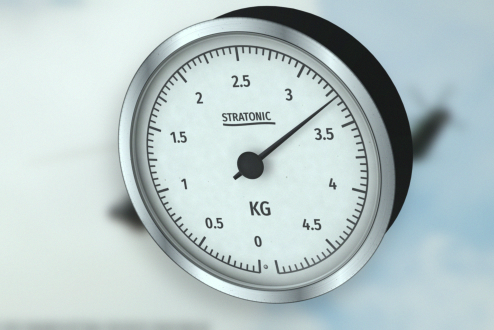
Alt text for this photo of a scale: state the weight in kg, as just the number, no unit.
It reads 3.3
